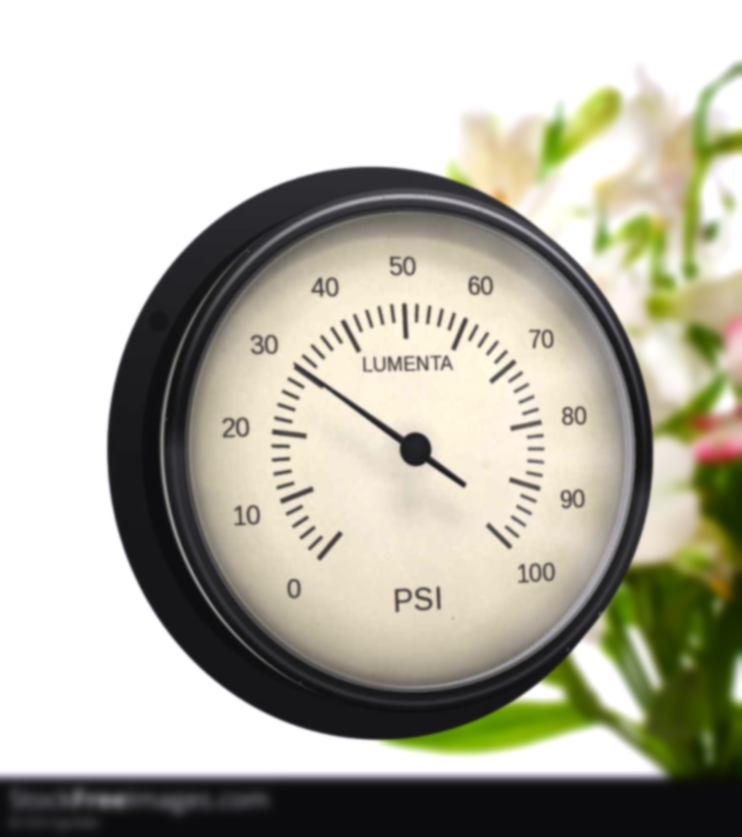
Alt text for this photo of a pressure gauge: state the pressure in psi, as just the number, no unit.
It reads 30
